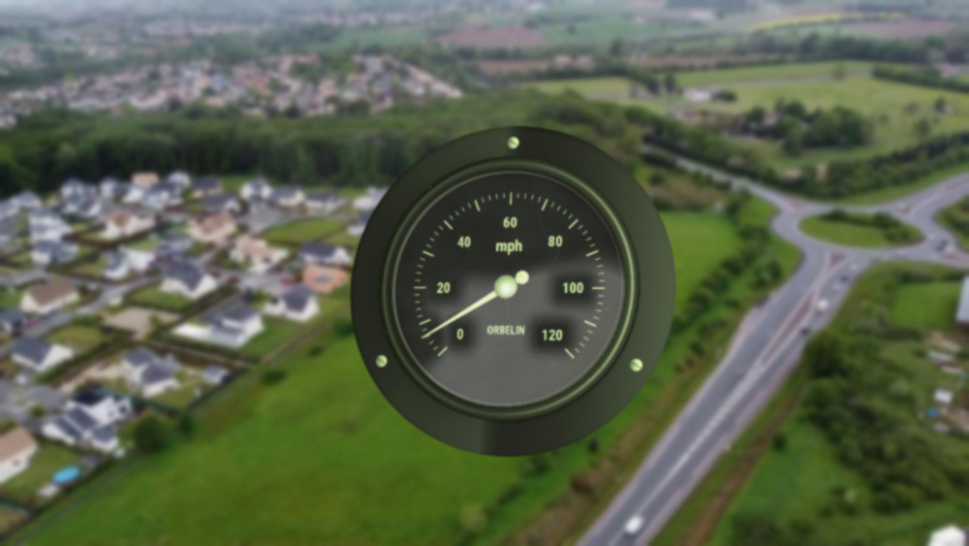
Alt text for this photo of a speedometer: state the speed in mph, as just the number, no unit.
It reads 6
